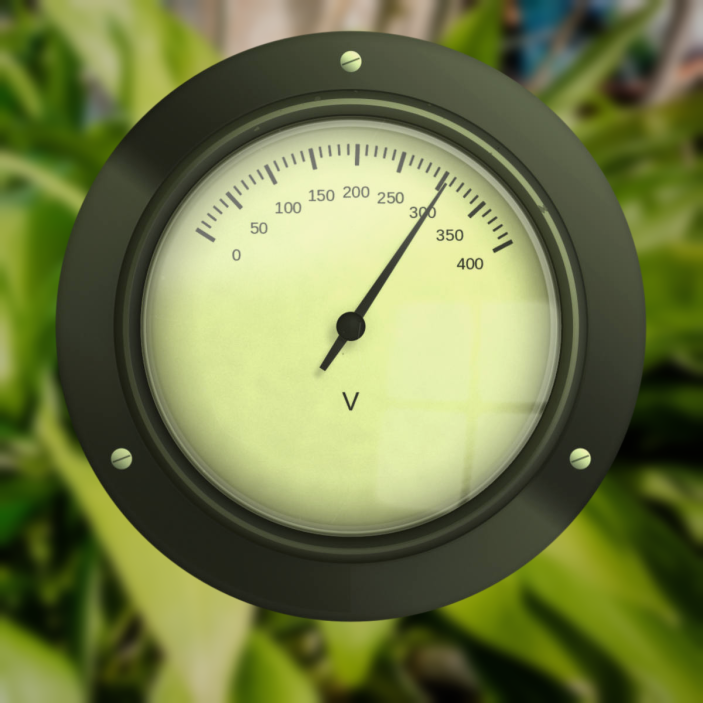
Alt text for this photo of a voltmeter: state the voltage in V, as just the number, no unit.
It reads 305
